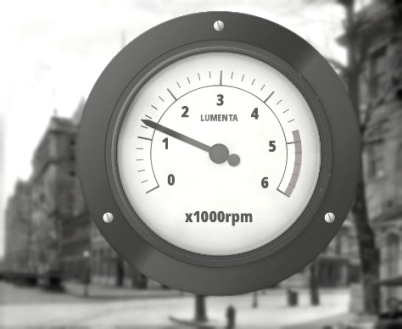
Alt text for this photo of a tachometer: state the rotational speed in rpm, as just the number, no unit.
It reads 1300
